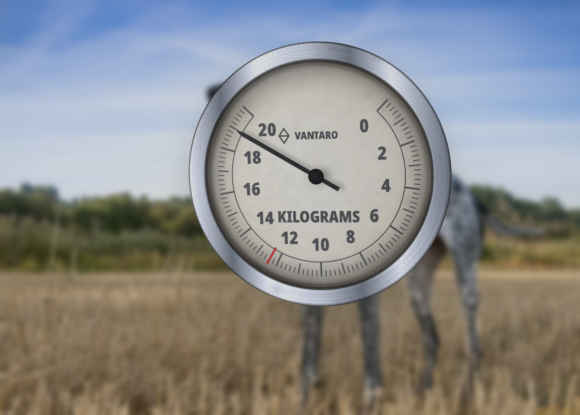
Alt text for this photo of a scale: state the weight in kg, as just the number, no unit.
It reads 19
